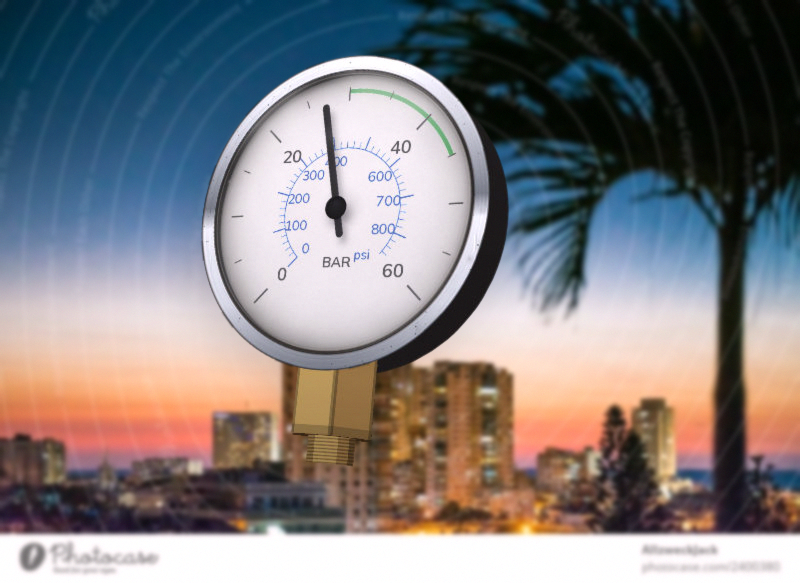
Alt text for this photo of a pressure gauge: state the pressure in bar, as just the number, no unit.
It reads 27.5
